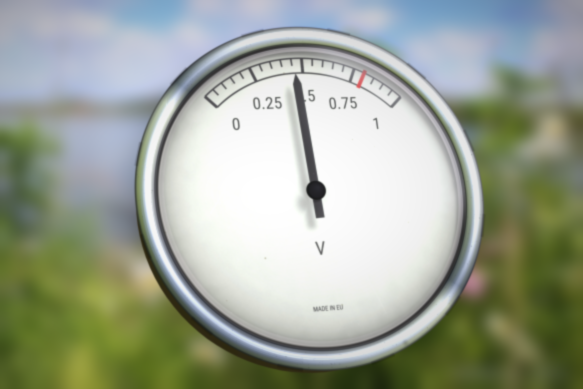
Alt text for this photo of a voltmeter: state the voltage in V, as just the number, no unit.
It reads 0.45
